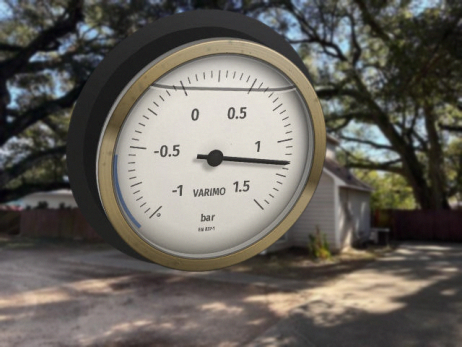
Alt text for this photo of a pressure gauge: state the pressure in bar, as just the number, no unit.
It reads 1.15
